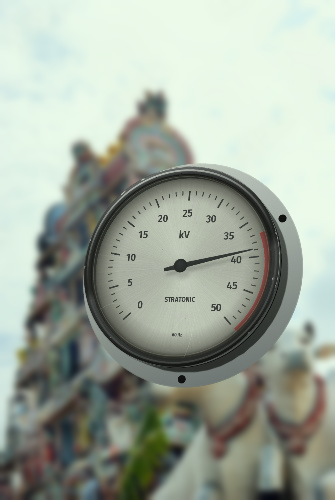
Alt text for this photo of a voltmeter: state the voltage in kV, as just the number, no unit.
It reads 39
